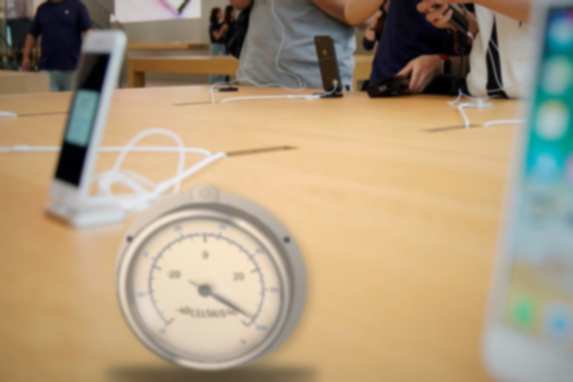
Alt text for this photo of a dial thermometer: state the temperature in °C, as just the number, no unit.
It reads 36
